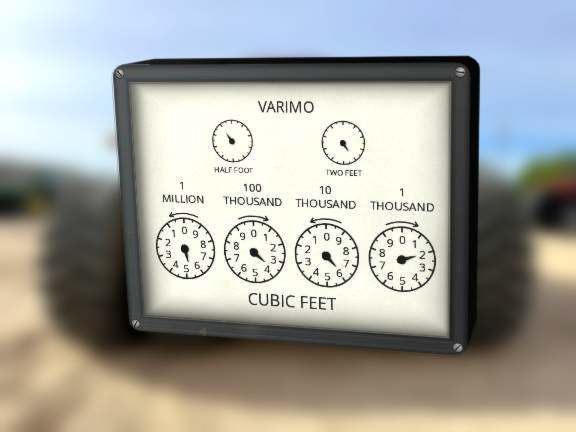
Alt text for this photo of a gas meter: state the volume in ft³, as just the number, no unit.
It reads 536200
